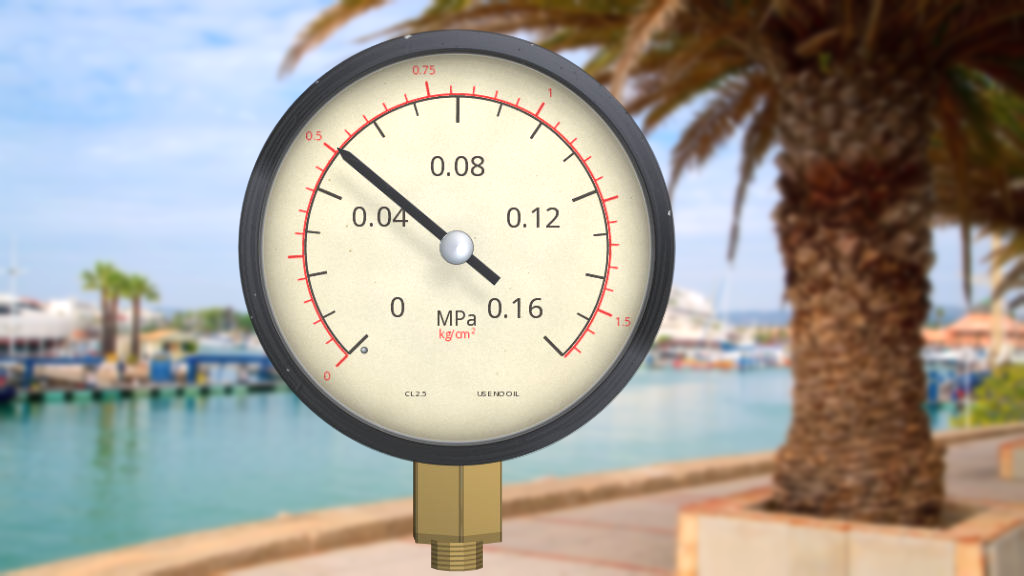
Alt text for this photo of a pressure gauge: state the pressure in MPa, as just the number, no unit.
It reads 0.05
